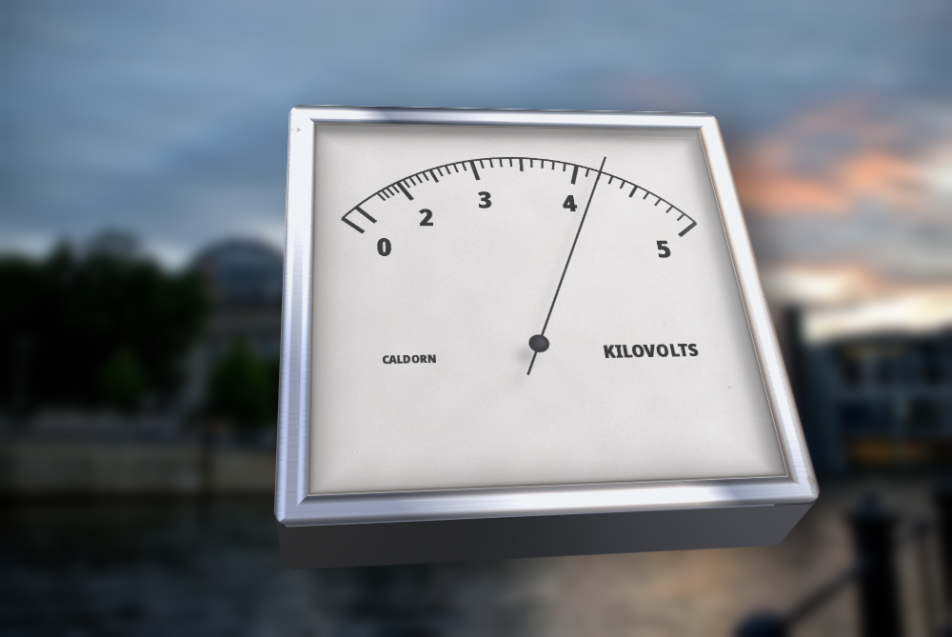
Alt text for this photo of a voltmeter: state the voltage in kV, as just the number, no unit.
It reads 4.2
